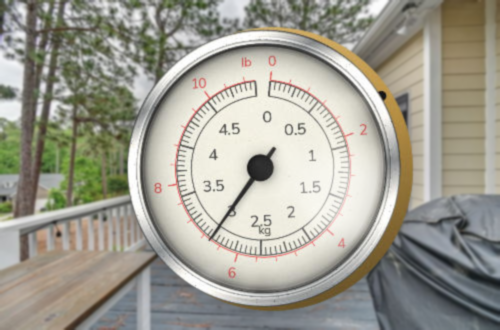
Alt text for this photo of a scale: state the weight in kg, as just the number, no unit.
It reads 3
